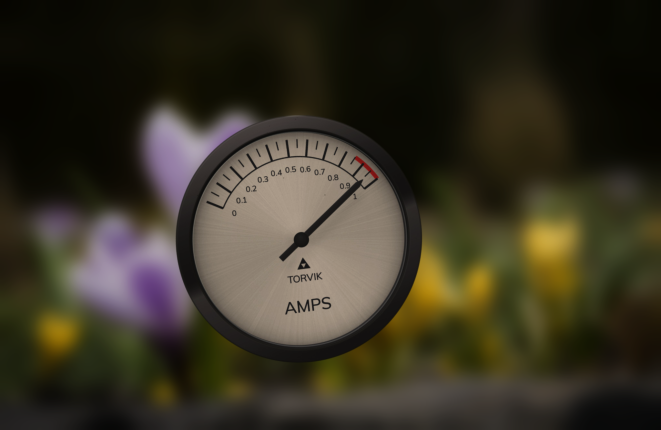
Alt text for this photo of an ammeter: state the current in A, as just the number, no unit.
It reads 0.95
